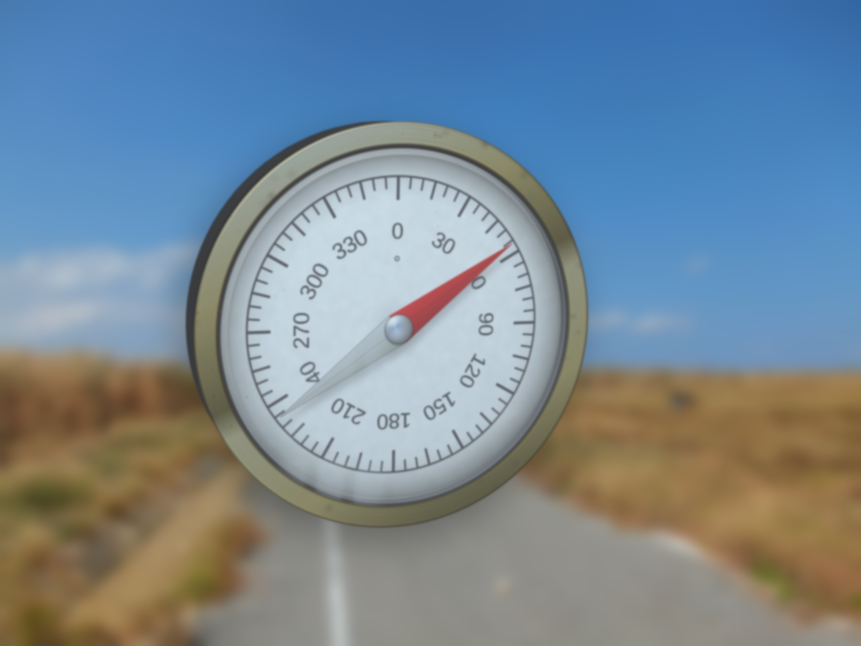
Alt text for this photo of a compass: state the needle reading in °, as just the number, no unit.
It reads 55
